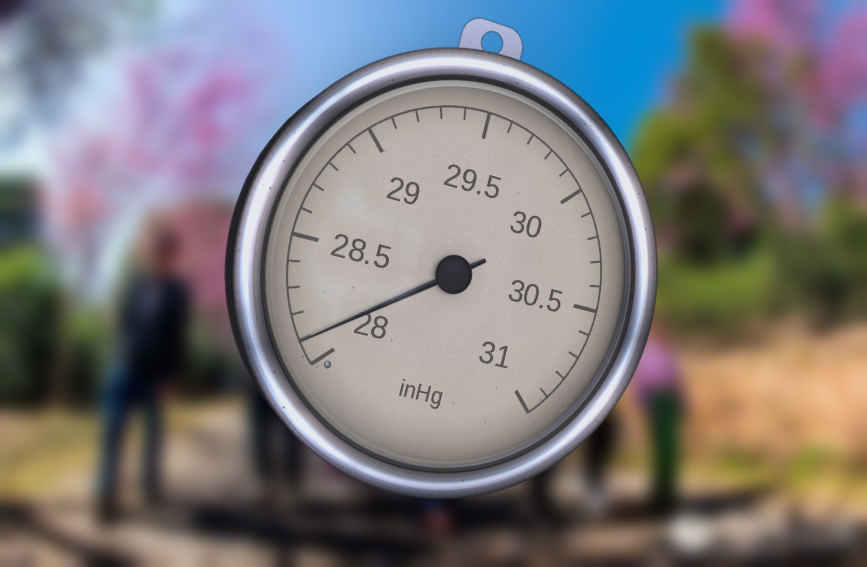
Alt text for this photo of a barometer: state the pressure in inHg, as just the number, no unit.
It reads 28.1
